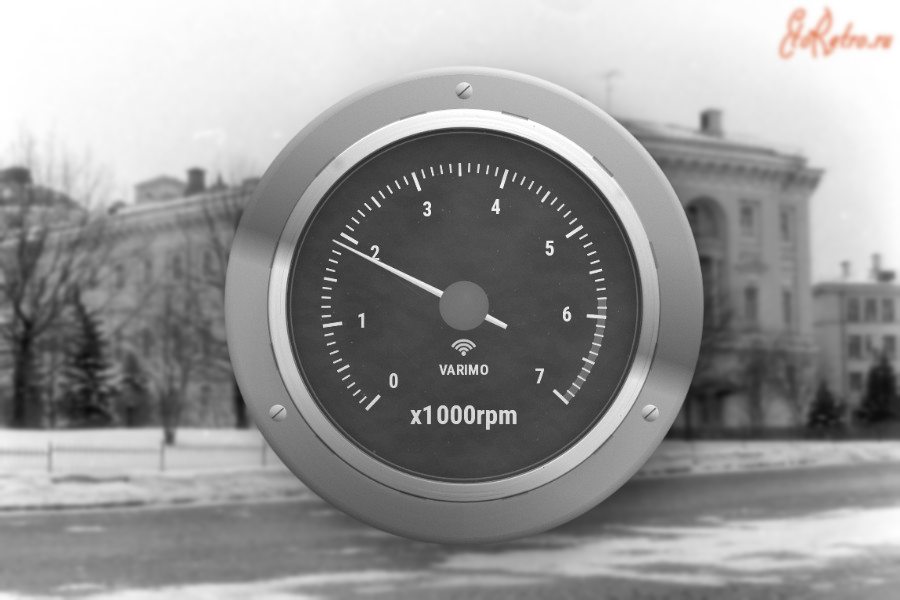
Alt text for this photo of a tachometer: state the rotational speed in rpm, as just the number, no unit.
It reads 1900
